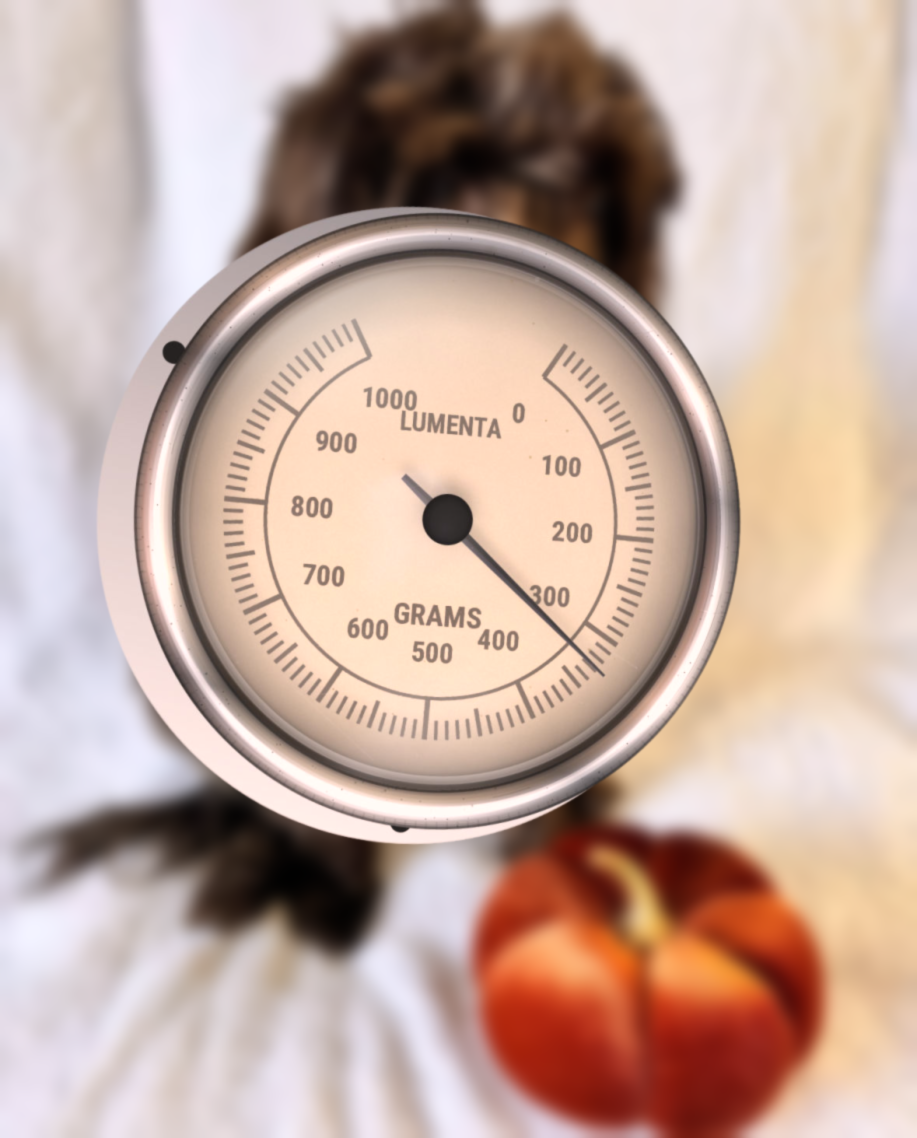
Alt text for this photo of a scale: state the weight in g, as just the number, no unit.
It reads 330
